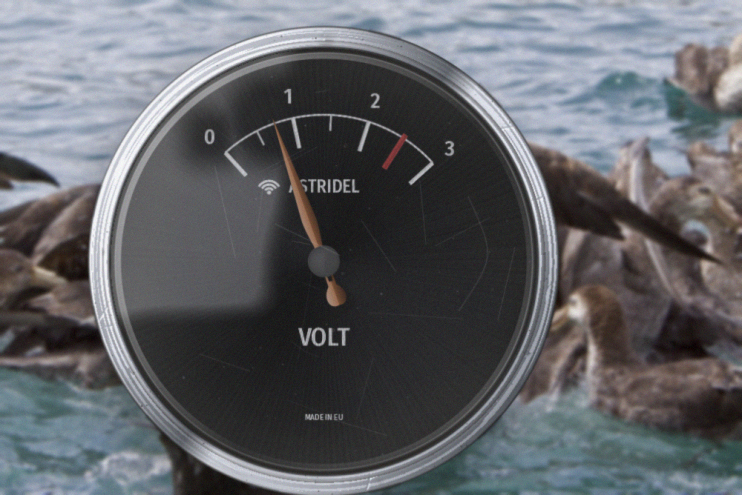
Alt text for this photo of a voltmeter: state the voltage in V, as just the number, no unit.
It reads 0.75
